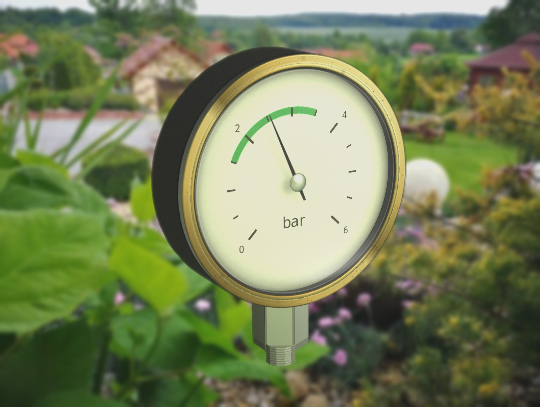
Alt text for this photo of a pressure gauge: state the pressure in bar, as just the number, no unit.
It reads 2.5
